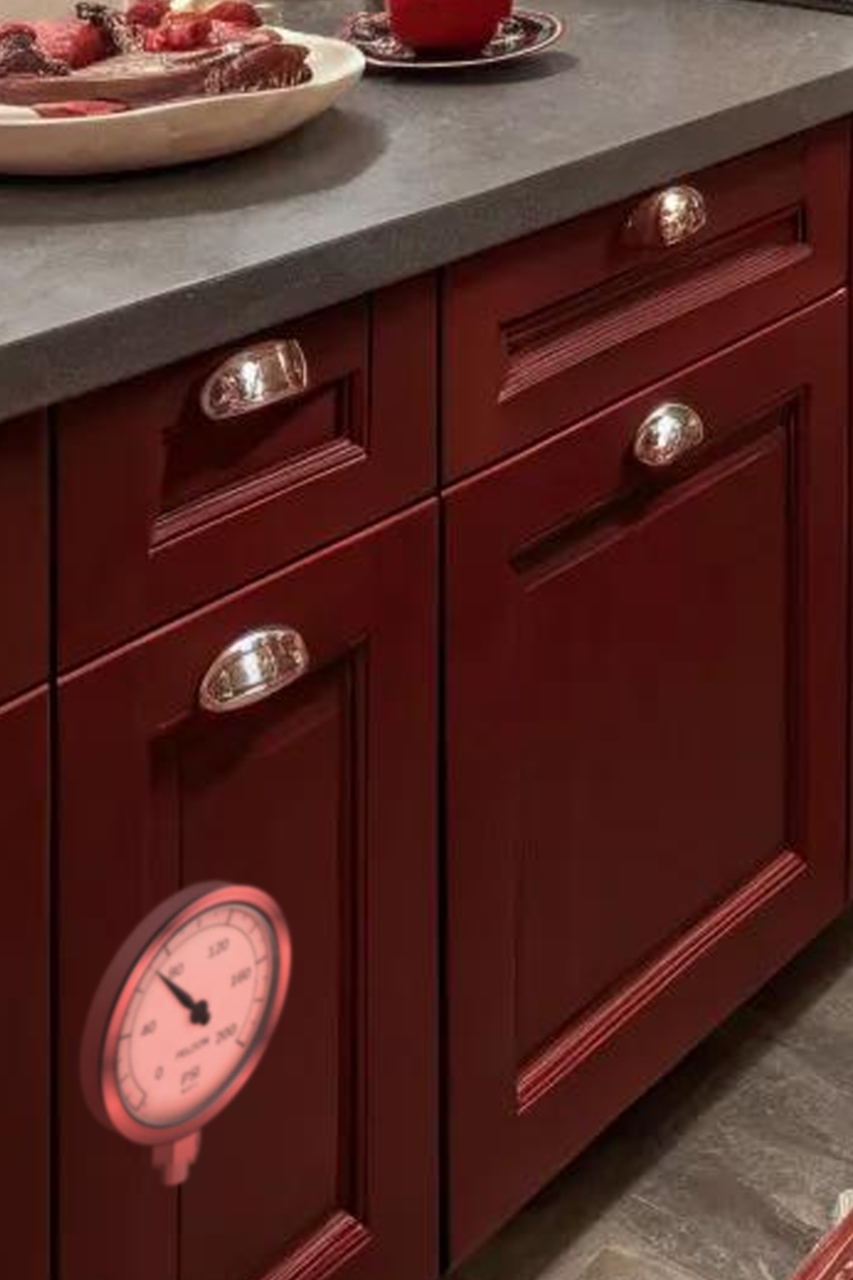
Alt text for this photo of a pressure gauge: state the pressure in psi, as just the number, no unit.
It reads 70
